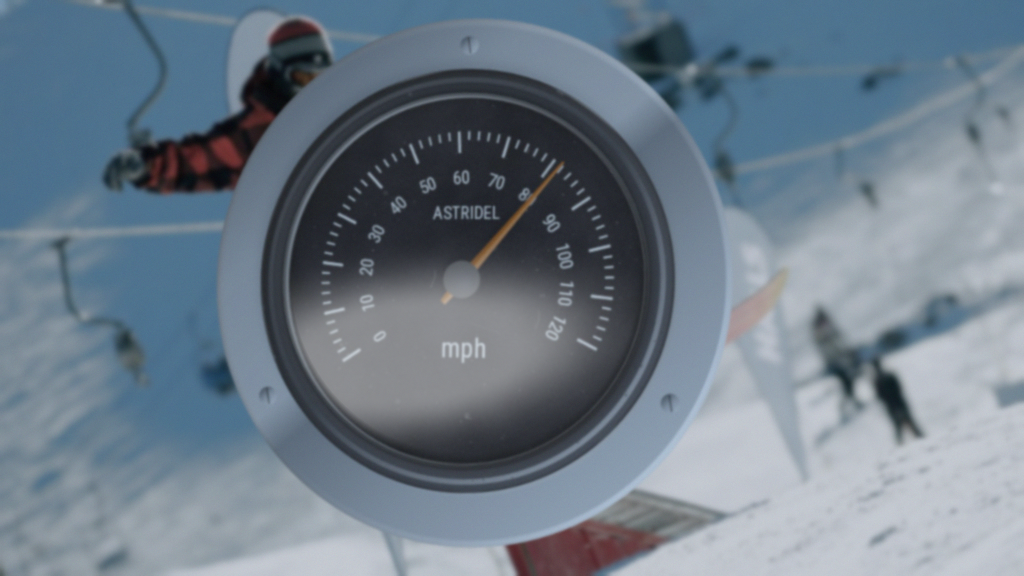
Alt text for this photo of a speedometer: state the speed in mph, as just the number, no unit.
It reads 82
